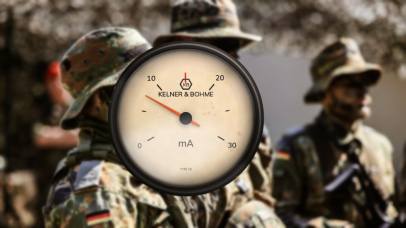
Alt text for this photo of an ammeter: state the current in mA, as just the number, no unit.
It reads 7.5
